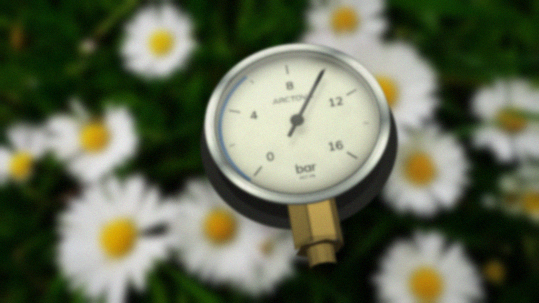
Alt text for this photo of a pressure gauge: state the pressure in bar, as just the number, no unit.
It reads 10
